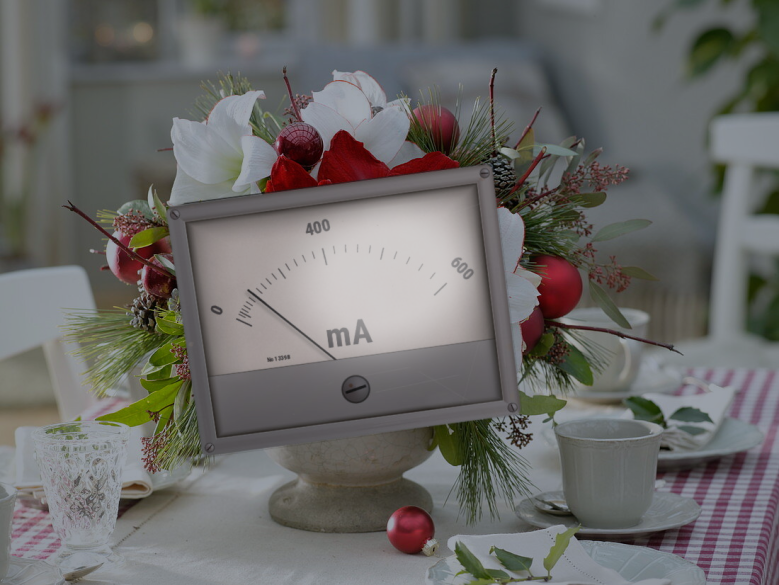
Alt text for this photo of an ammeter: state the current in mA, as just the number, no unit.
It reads 200
